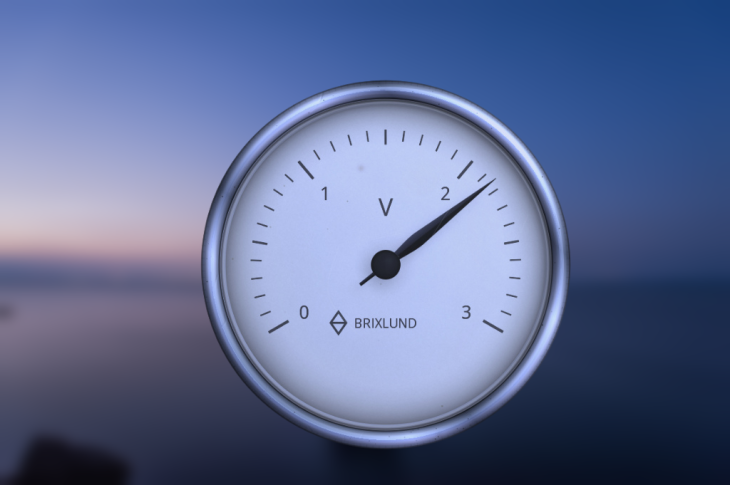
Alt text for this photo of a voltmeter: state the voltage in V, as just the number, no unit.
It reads 2.15
